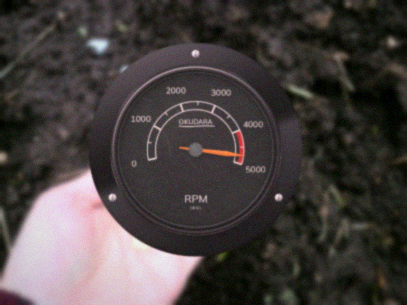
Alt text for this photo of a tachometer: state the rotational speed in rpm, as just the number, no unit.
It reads 4750
